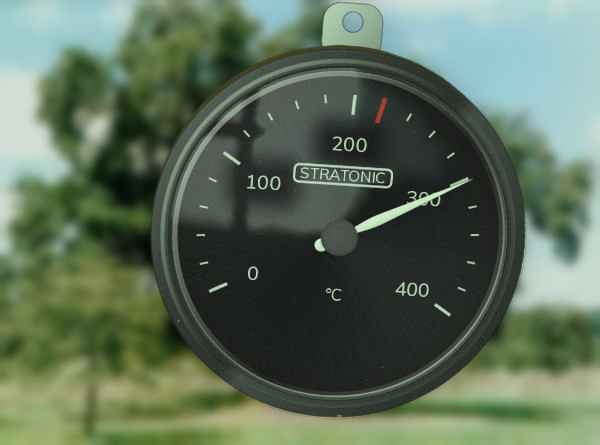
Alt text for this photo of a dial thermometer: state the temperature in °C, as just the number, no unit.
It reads 300
